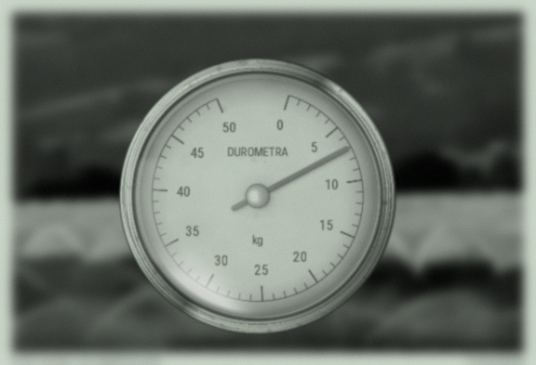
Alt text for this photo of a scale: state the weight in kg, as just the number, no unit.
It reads 7
